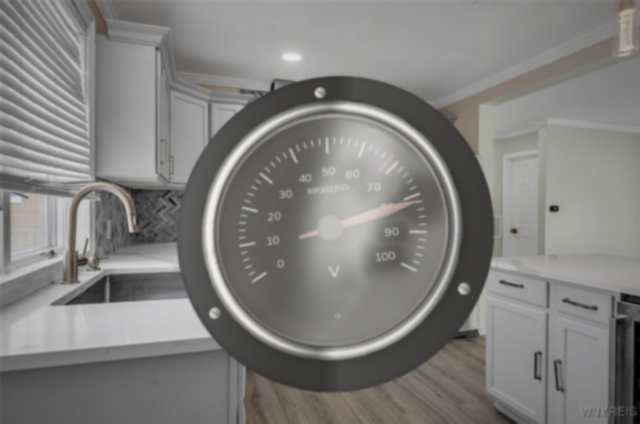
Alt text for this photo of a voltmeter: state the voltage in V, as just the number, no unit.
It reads 82
